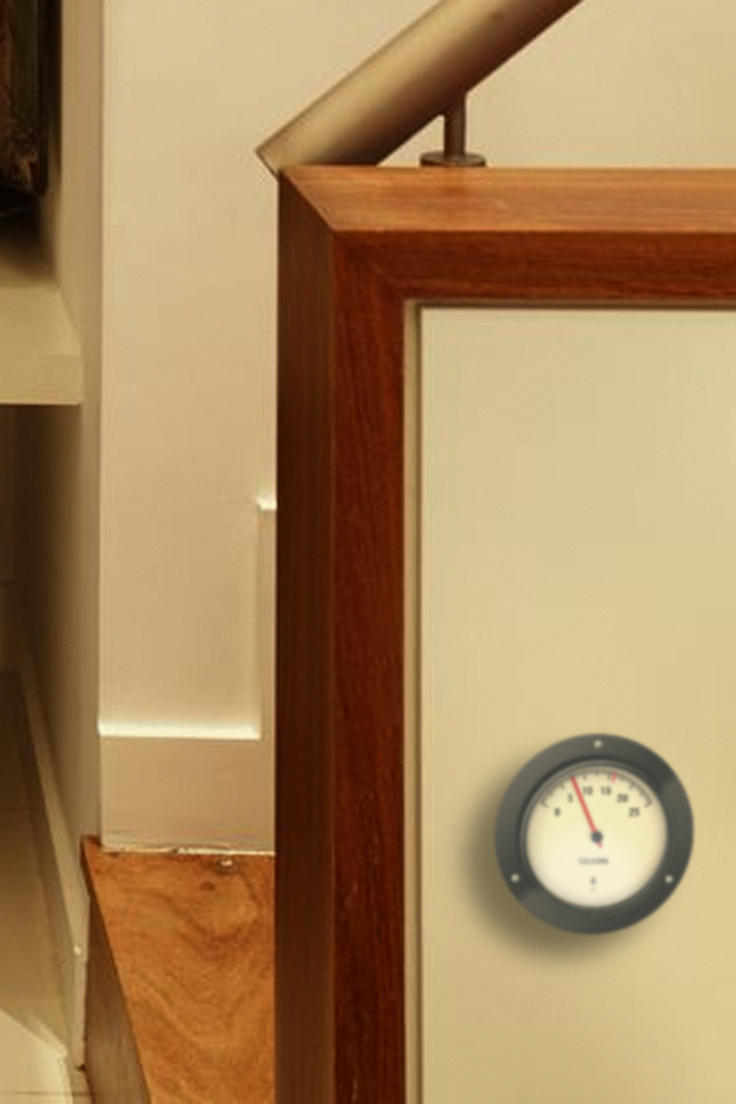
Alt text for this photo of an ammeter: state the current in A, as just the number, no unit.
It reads 7.5
